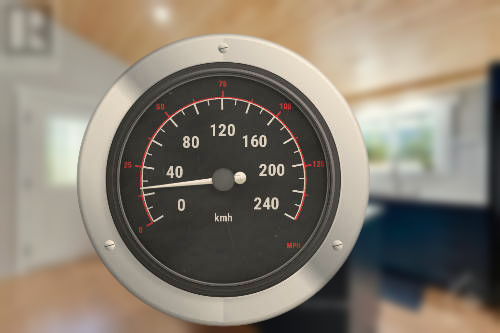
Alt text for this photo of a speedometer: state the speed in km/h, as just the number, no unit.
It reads 25
